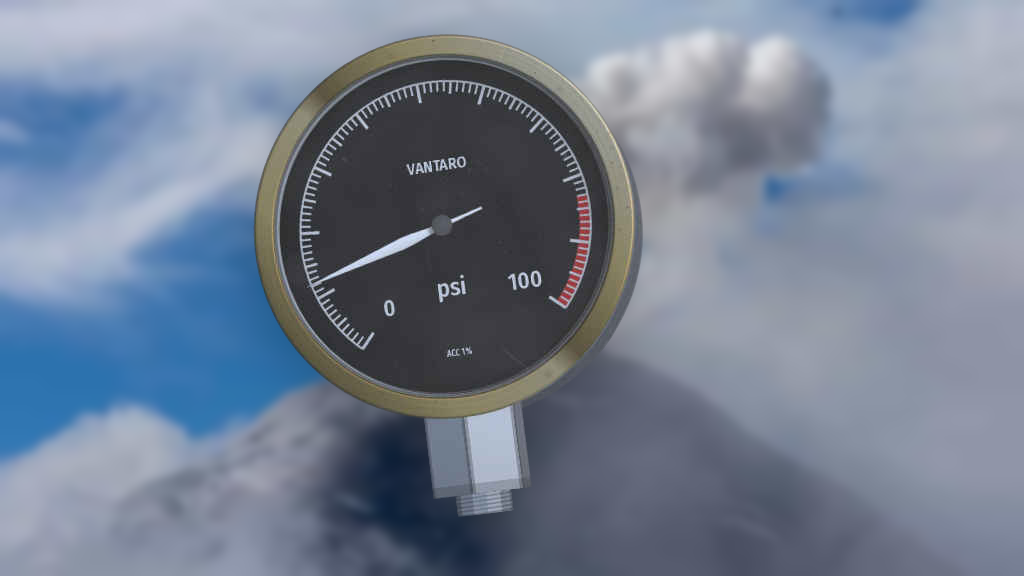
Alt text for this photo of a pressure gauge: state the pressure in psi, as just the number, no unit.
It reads 12
